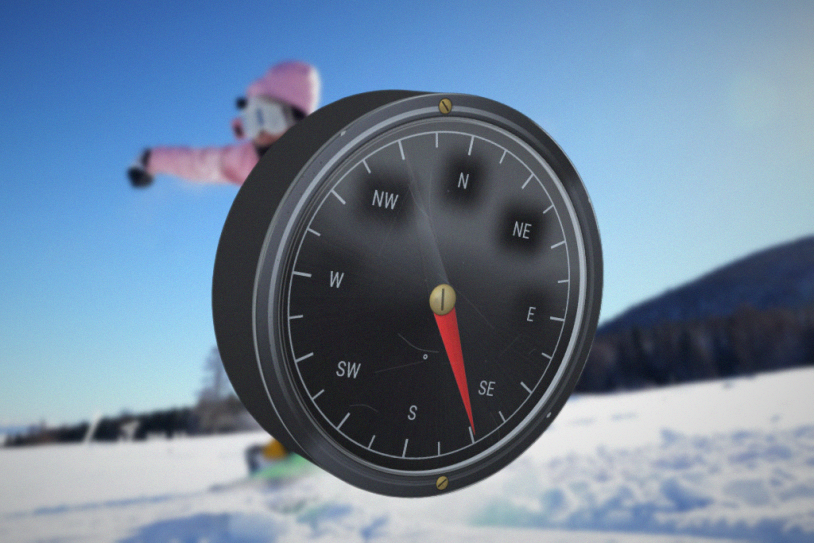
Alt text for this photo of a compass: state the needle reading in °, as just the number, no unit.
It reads 150
